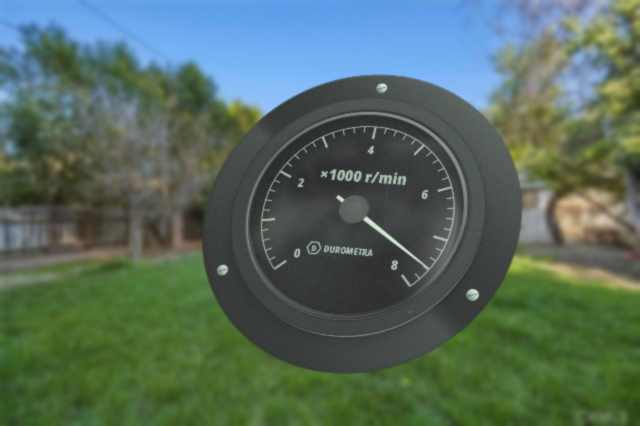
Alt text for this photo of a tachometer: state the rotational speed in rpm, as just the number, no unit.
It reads 7600
